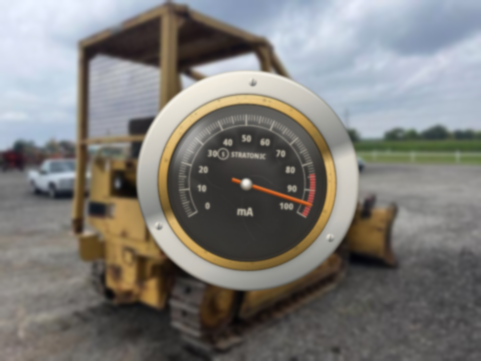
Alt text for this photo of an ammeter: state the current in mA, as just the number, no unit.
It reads 95
